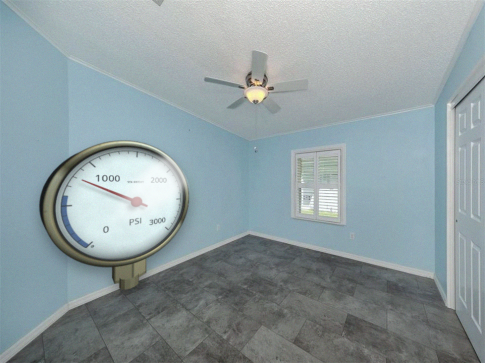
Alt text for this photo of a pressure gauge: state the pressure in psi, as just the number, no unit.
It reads 800
